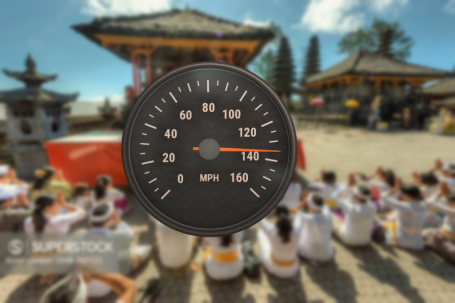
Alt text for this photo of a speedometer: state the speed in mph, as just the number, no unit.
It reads 135
